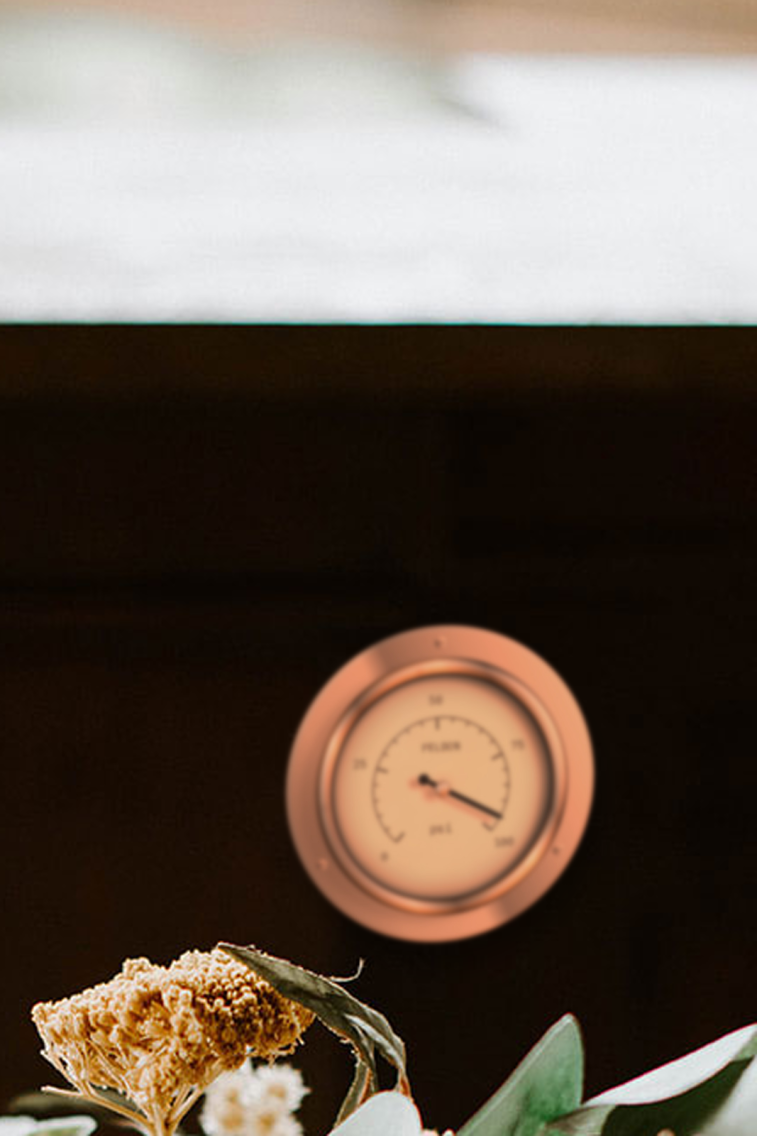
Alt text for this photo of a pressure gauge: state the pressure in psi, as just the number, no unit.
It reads 95
